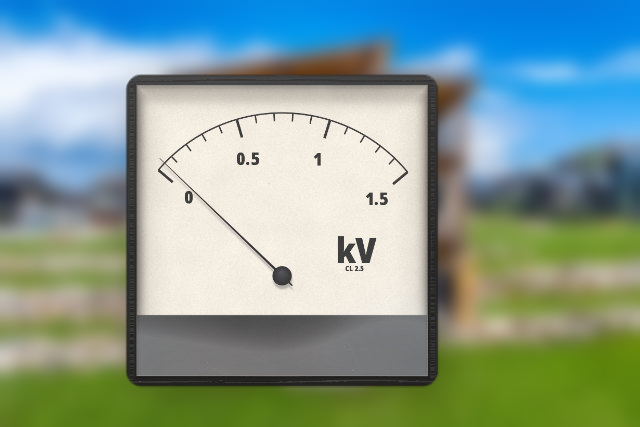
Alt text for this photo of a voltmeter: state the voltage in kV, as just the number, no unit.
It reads 0.05
